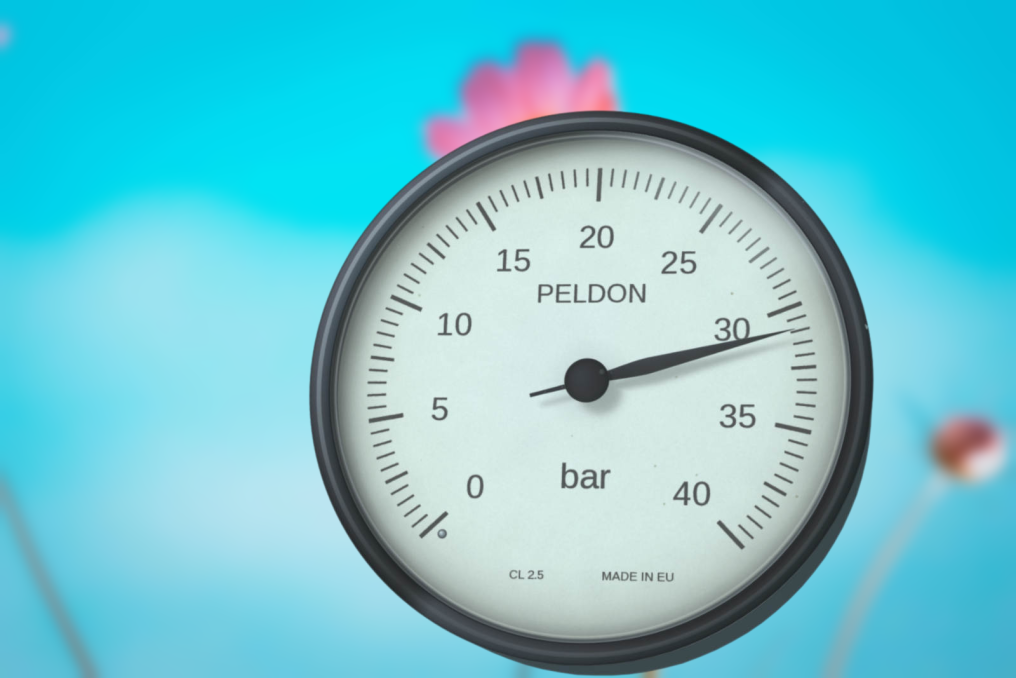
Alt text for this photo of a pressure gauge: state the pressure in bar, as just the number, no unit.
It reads 31
